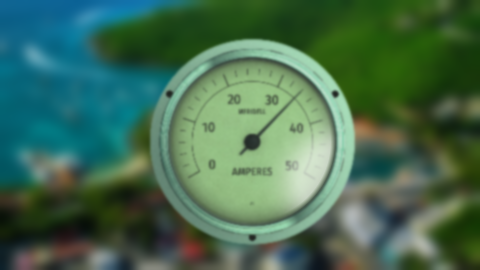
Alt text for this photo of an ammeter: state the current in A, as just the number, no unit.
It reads 34
